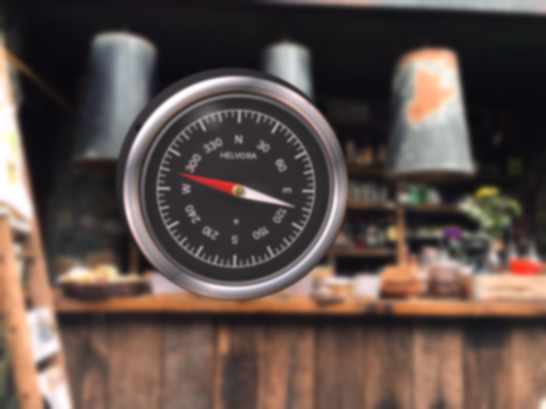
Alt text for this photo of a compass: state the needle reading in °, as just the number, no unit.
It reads 285
